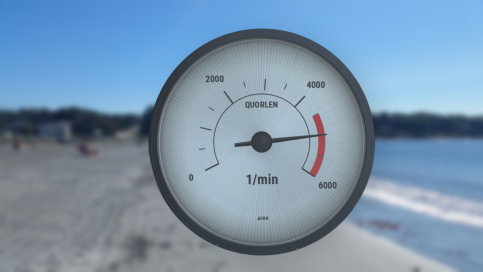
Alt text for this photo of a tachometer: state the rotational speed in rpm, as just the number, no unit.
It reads 5000
